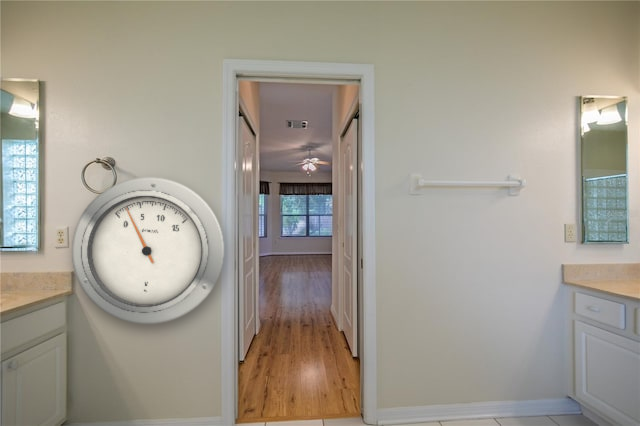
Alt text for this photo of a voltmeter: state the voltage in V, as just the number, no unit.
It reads 2.5
